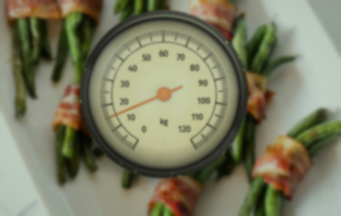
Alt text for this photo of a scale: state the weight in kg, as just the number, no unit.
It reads 15
